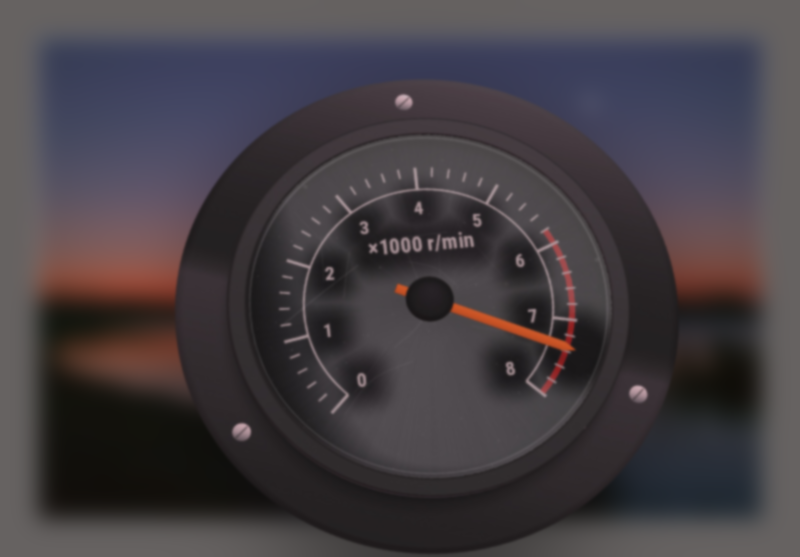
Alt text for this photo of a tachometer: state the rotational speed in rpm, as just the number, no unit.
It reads 7400
